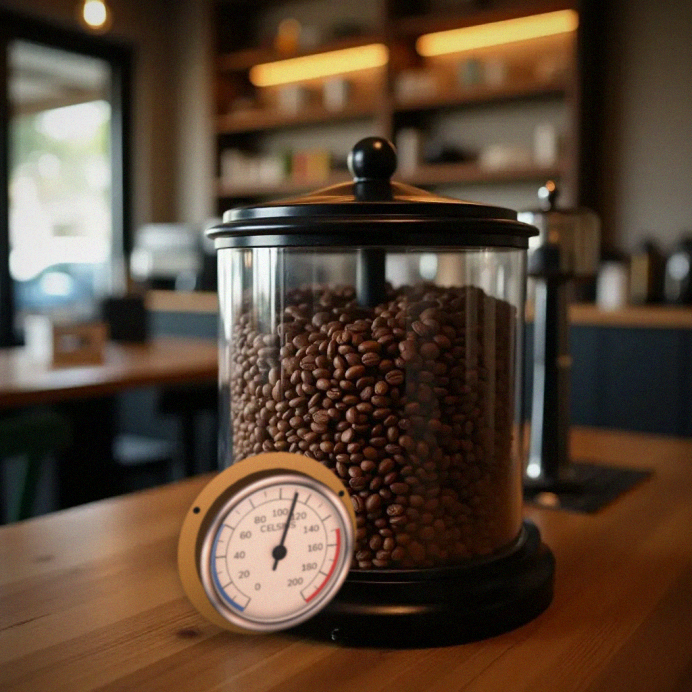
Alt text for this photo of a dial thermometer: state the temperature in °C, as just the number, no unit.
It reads 110
